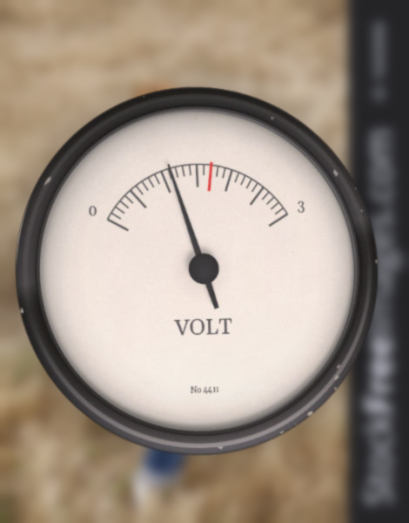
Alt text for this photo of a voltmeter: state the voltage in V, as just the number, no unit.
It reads 1.1
